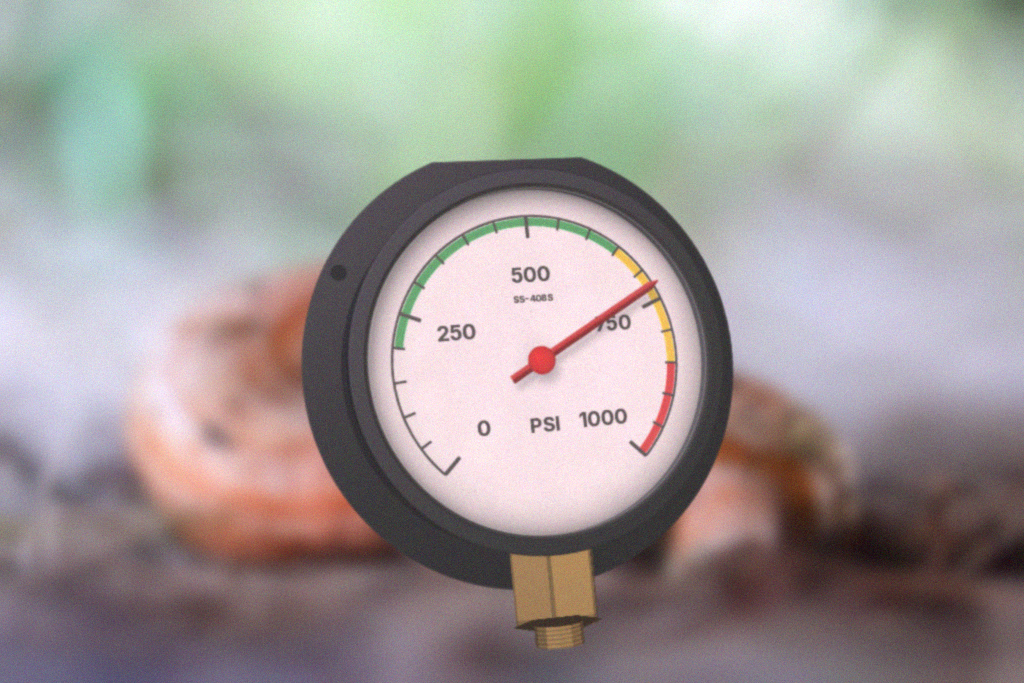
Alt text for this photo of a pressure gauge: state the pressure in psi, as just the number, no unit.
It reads 725
